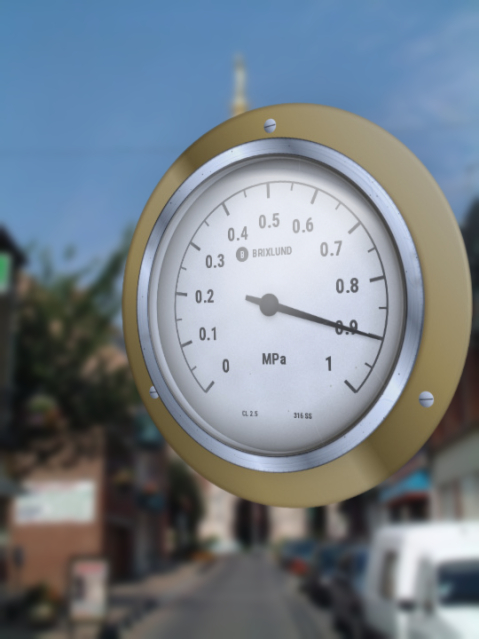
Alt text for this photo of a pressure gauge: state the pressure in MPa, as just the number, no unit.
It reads 0.9
